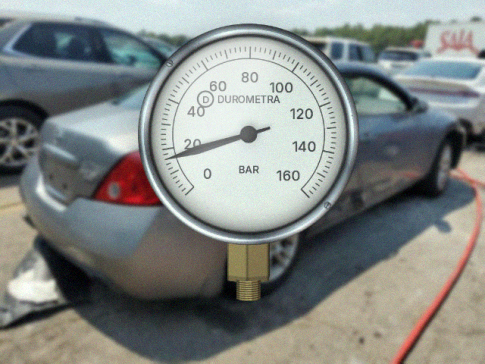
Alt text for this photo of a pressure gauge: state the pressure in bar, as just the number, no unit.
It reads 16
